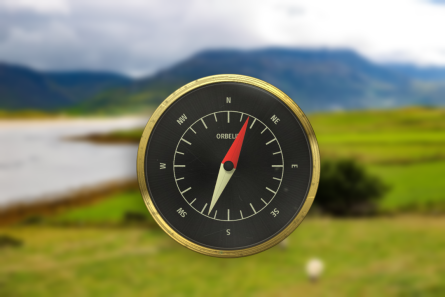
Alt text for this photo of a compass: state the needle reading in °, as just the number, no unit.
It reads 22.5
